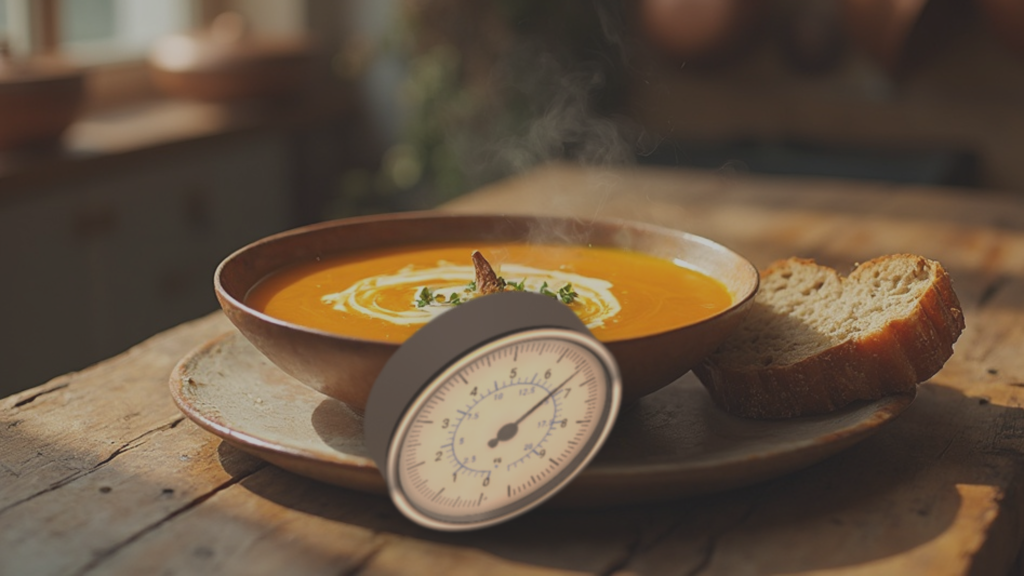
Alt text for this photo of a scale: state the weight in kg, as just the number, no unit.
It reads 6.5
